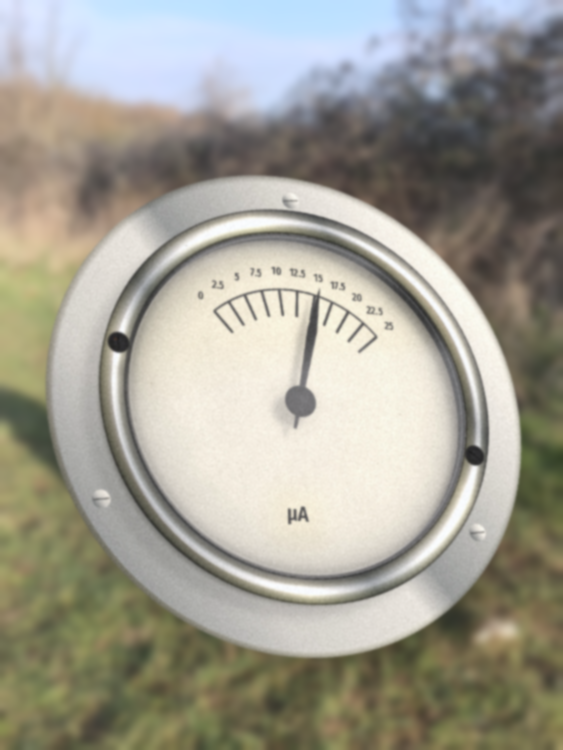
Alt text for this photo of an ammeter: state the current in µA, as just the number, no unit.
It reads 15
